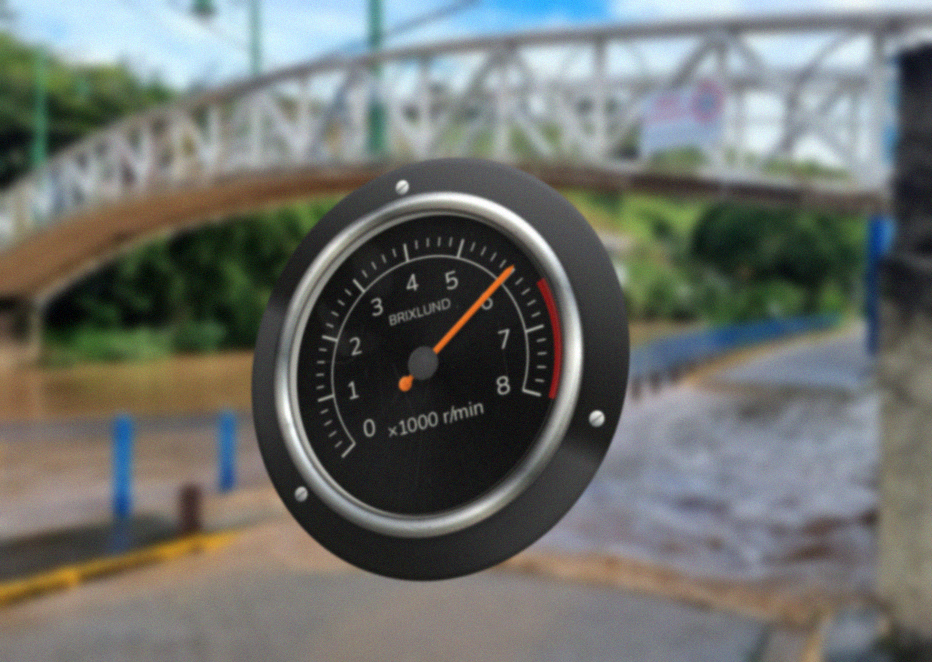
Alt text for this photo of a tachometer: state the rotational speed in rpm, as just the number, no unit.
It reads 6000
